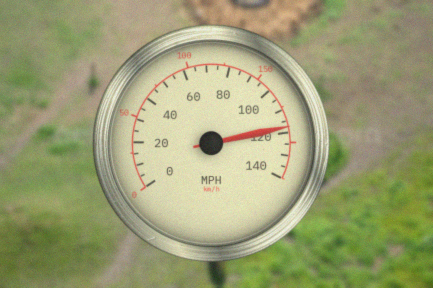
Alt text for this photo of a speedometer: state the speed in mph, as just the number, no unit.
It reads 117.5
